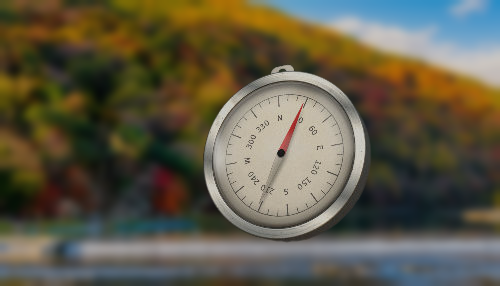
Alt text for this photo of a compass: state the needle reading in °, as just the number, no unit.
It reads 30
